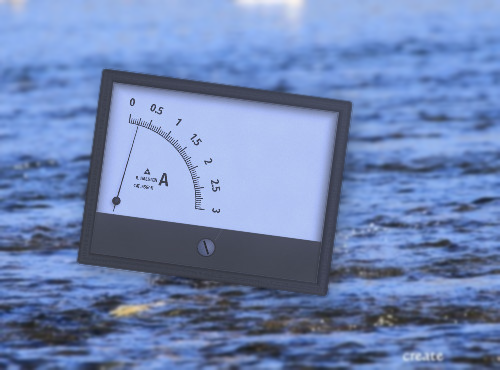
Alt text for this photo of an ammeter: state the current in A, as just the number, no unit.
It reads 0.25
